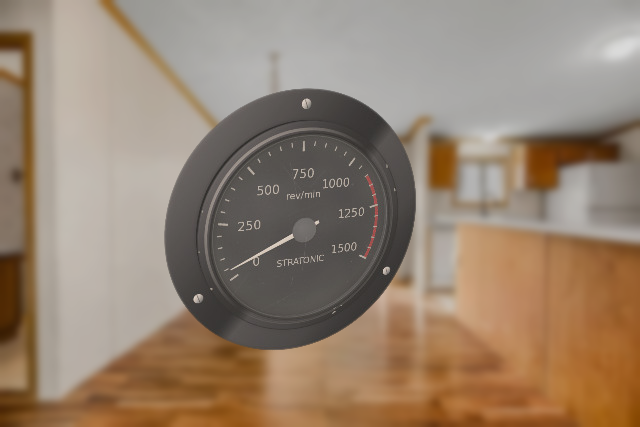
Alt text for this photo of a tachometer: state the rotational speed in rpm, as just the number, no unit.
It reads 50
